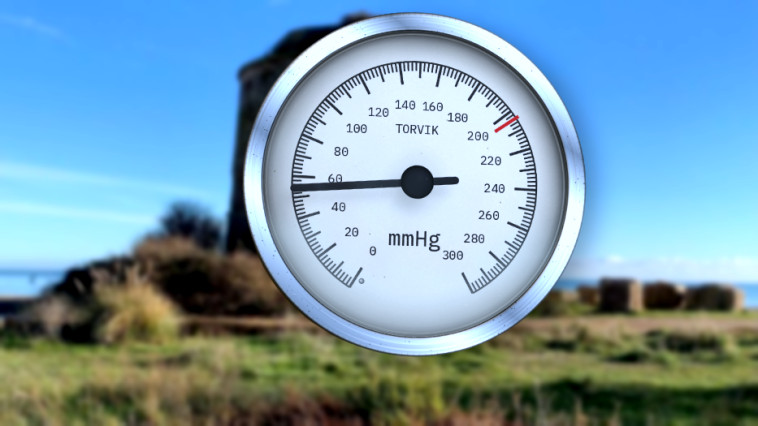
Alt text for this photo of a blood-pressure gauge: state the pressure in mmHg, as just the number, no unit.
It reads 54
